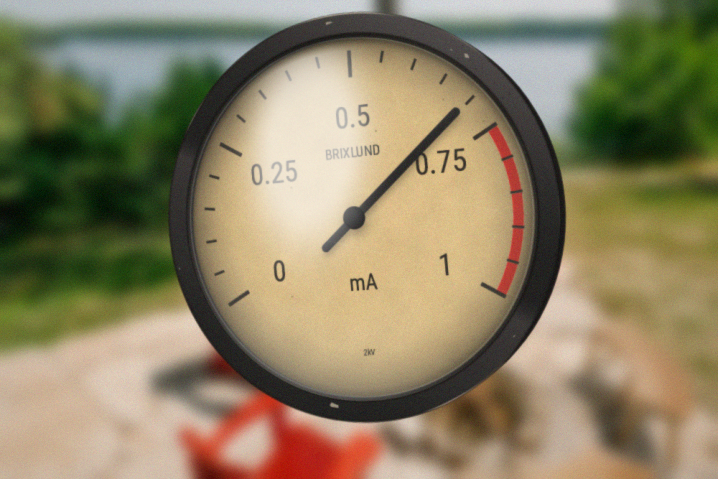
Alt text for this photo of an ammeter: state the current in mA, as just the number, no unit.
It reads 0.7
